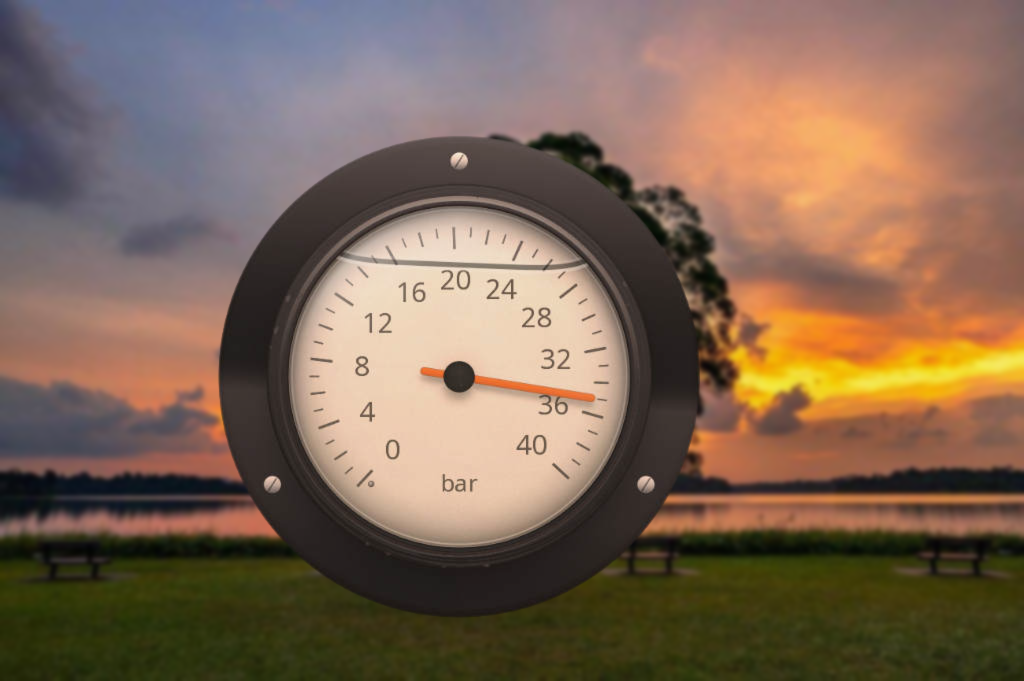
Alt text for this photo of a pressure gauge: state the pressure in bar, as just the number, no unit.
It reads 35
